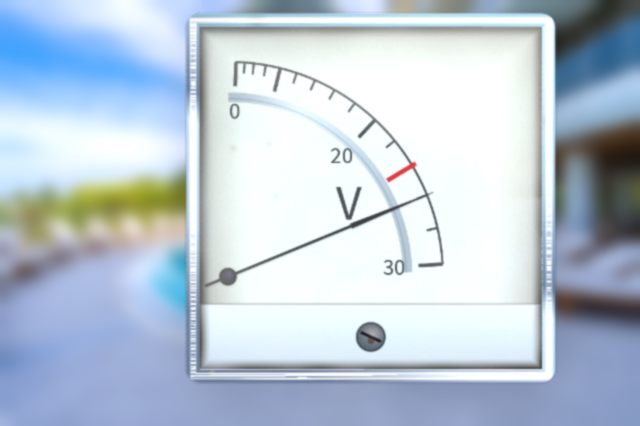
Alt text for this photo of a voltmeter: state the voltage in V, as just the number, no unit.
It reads 26
